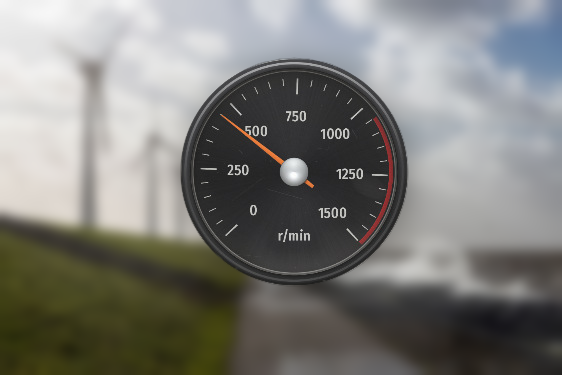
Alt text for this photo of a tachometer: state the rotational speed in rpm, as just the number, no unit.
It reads 450
